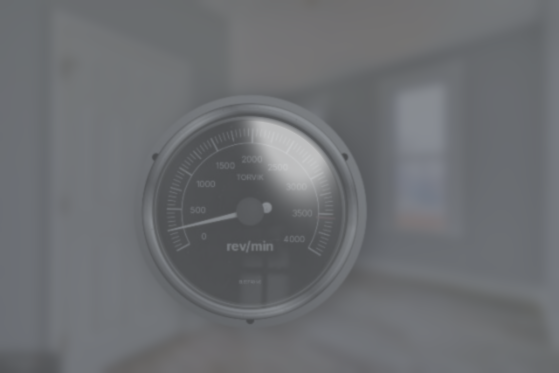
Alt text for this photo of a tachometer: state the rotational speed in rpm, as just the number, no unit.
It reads 250
